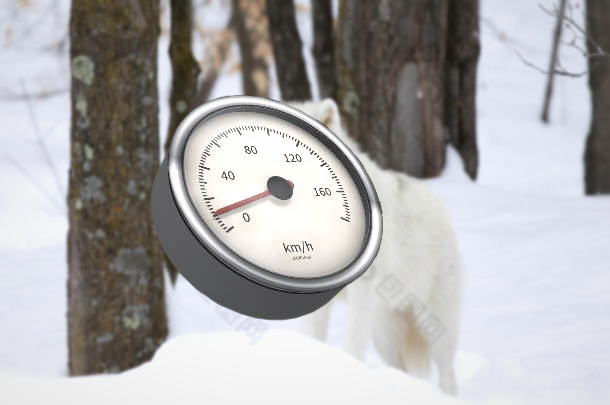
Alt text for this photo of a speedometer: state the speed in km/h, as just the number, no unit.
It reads 10
